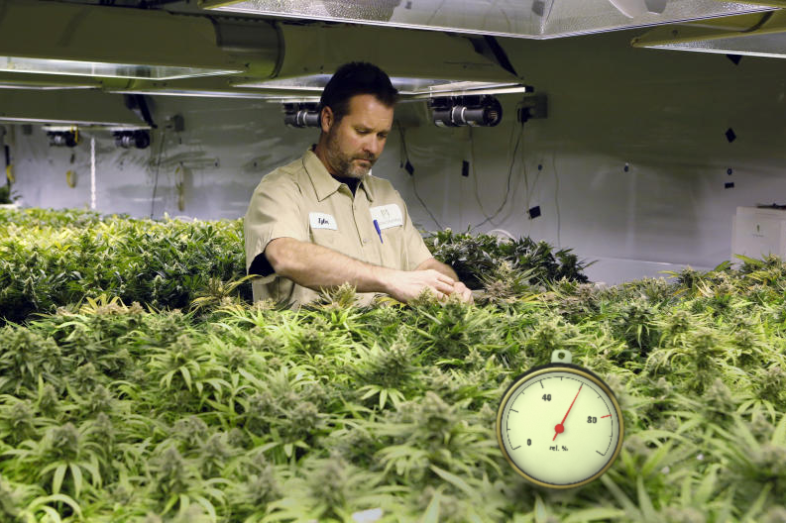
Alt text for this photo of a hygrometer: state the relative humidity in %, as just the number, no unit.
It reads 60
